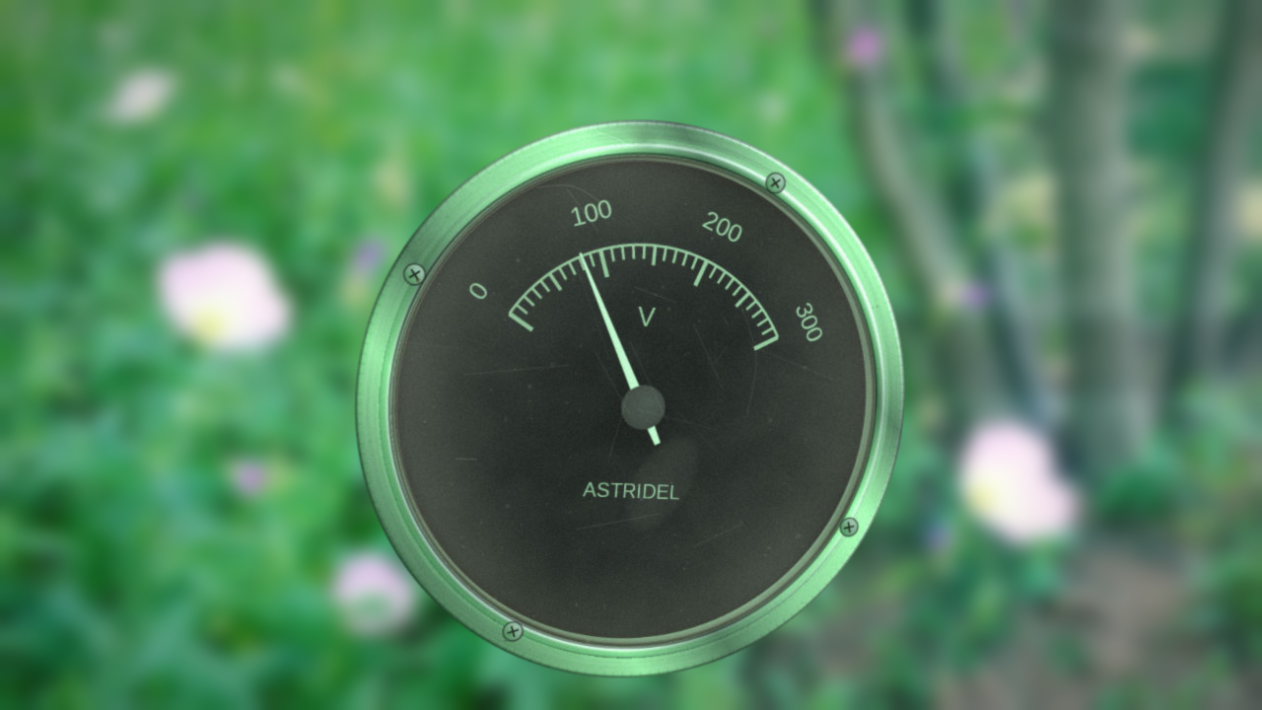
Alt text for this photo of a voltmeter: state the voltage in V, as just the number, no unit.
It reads 80
